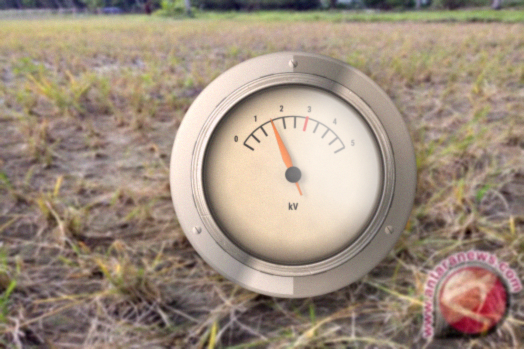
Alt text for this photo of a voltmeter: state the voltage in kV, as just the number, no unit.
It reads 1.5
